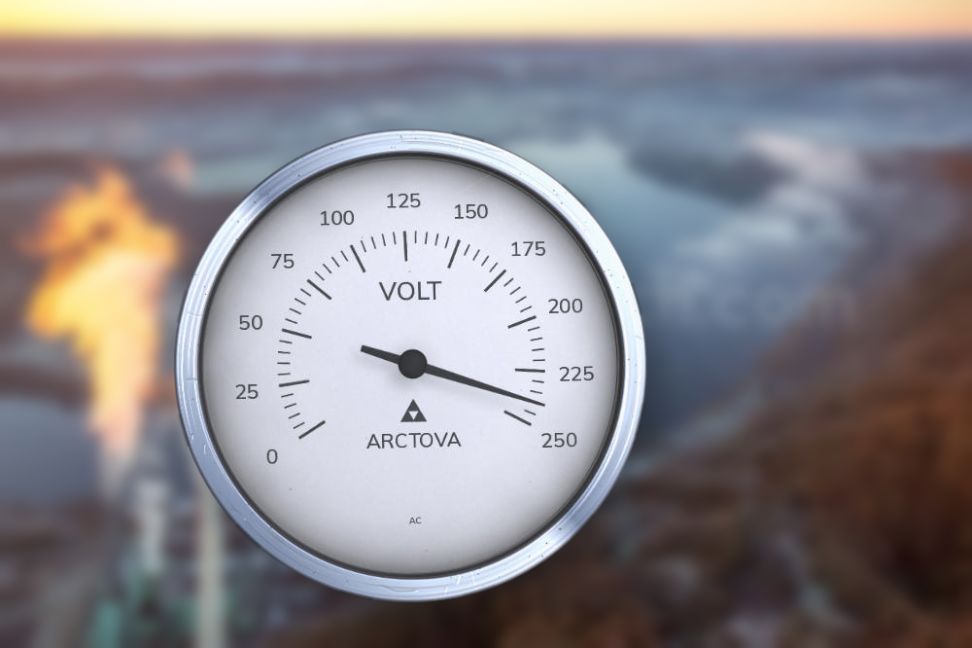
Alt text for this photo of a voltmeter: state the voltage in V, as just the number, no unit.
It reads 240
